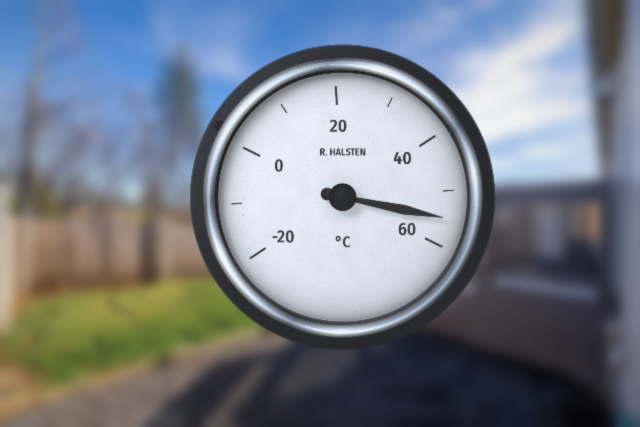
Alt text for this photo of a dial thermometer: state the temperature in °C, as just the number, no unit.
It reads 55
